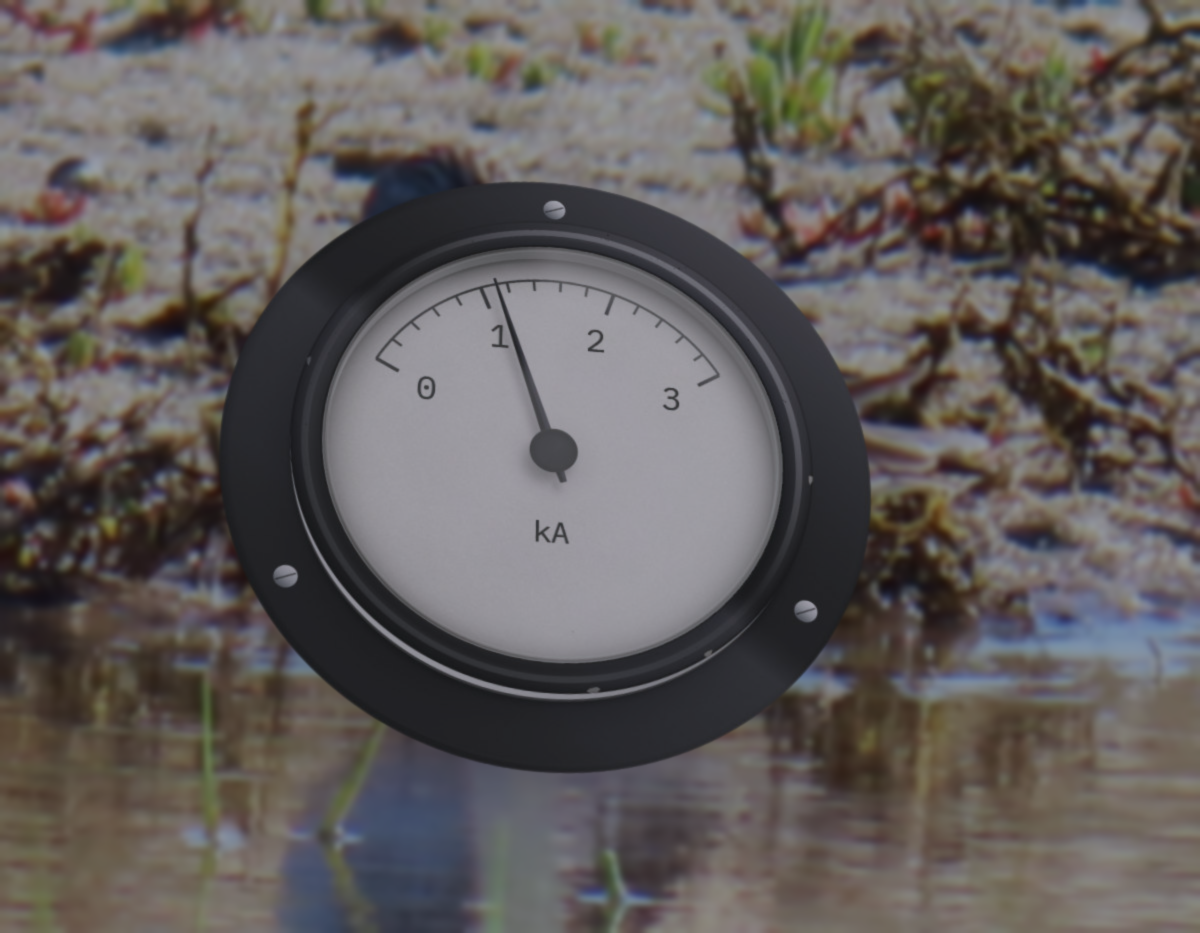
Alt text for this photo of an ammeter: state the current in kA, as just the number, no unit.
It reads 1.1
